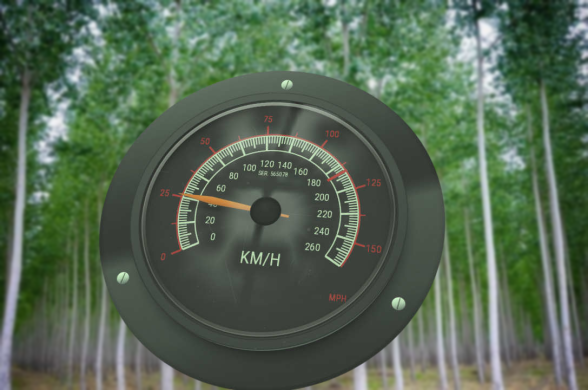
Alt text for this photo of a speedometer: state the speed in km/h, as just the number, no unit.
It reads 40
